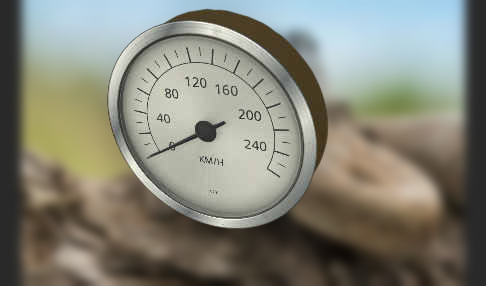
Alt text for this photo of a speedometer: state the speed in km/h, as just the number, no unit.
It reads 0
